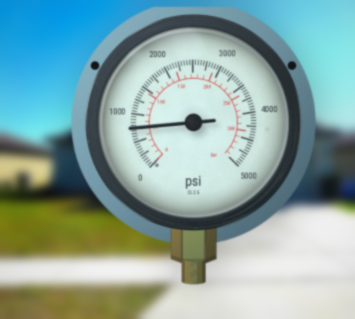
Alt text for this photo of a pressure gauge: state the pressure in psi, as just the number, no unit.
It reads 750
